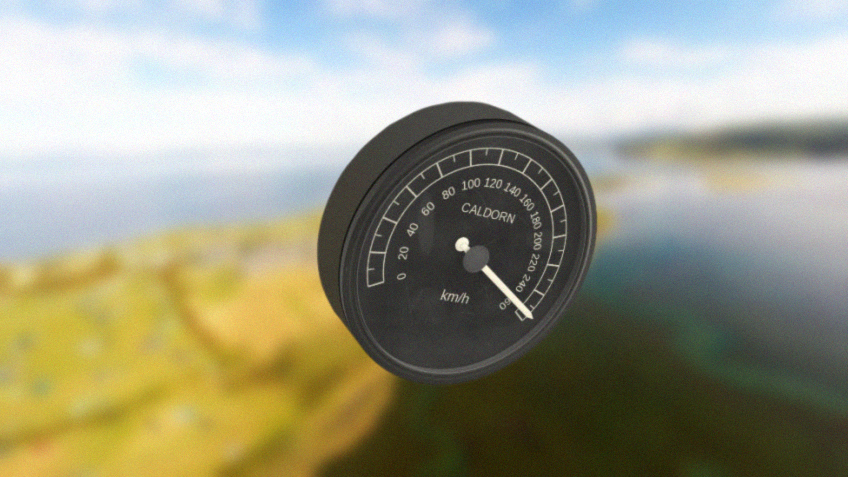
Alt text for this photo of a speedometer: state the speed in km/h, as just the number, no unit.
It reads 255
